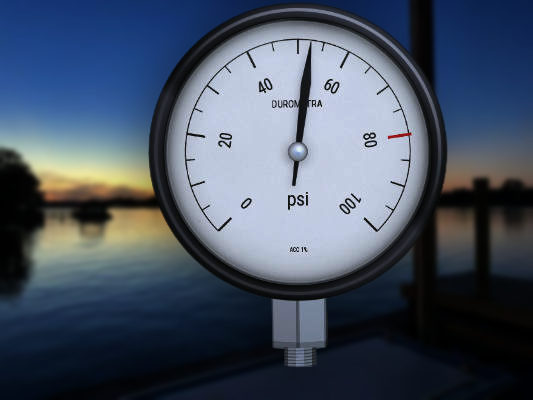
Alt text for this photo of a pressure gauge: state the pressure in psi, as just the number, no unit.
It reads 52.5
